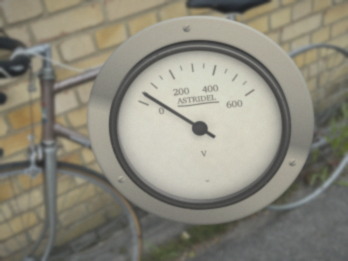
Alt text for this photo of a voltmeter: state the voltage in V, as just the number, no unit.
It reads 50
